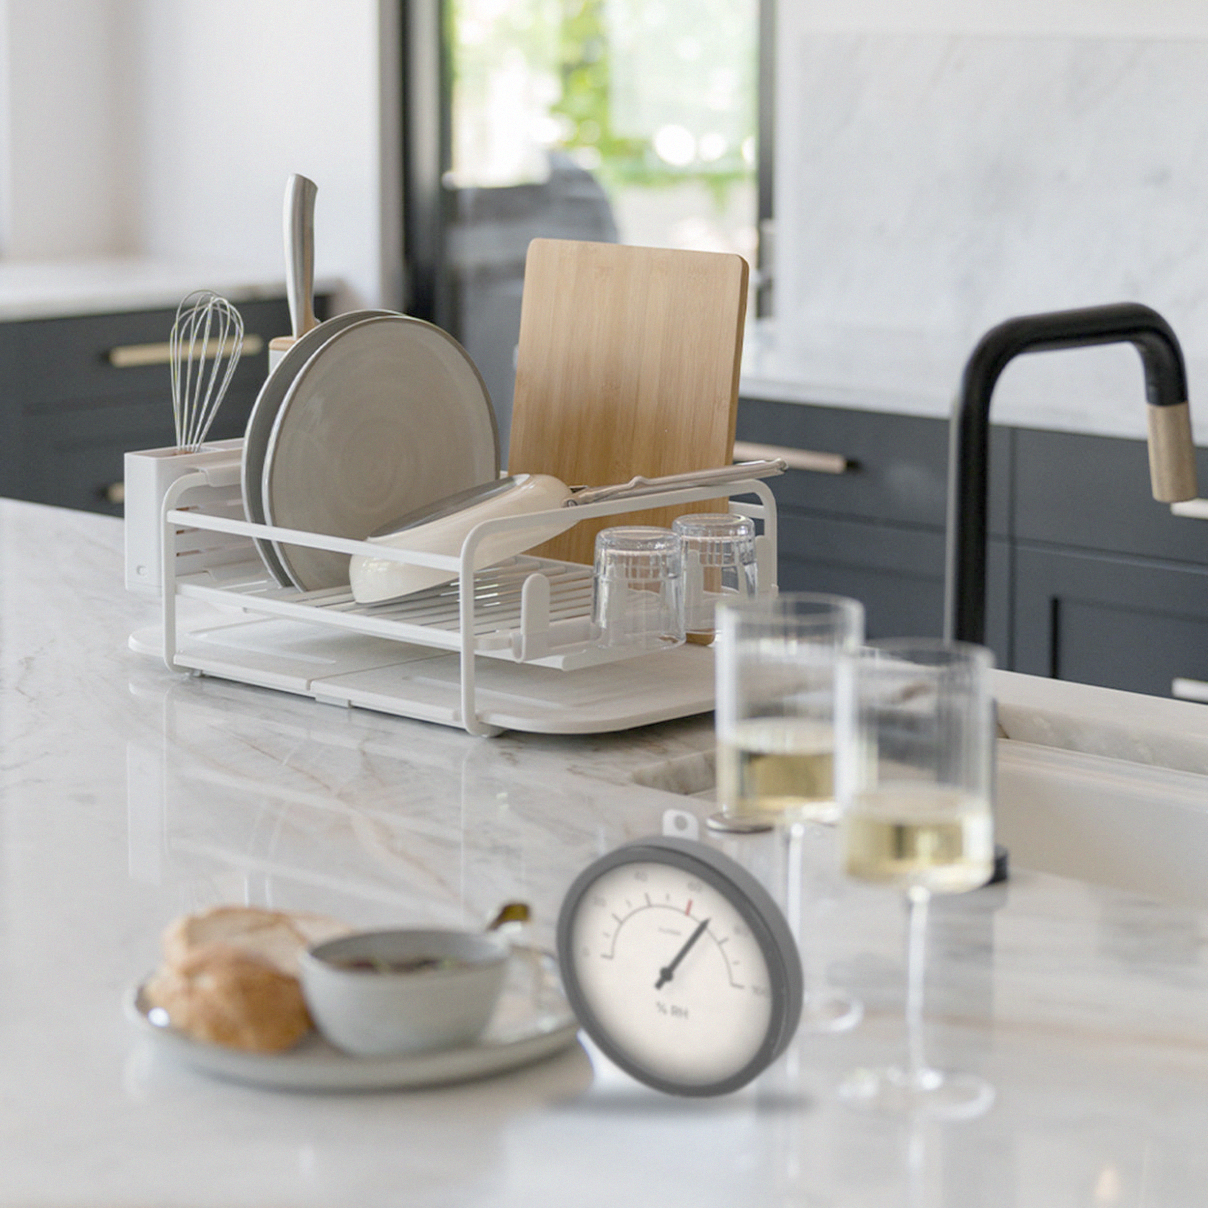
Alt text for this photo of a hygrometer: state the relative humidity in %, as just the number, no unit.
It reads 70
